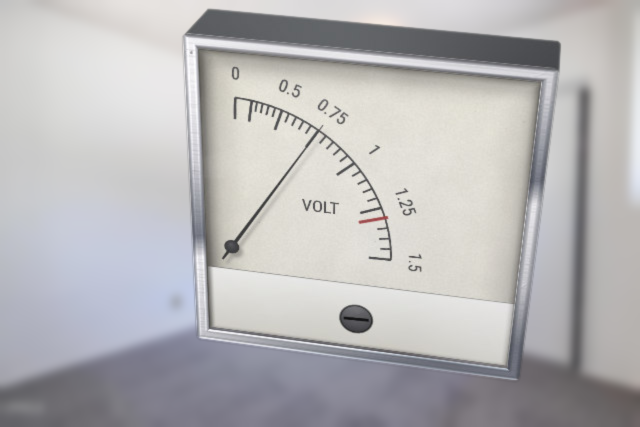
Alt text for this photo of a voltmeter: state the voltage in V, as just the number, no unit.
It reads 0.75
